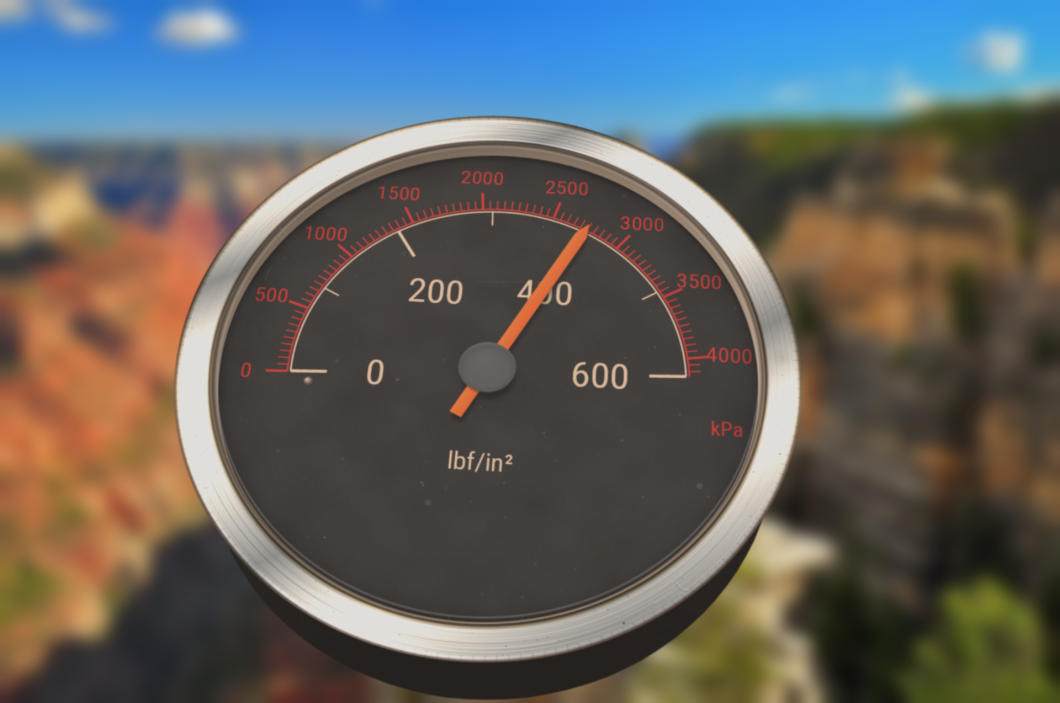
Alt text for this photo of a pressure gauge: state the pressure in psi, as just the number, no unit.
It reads 400
